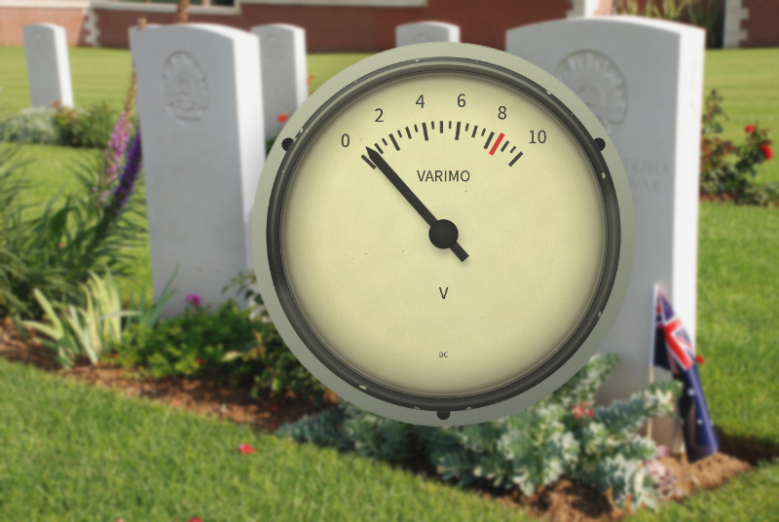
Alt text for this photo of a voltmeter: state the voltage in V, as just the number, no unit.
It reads 0.5
